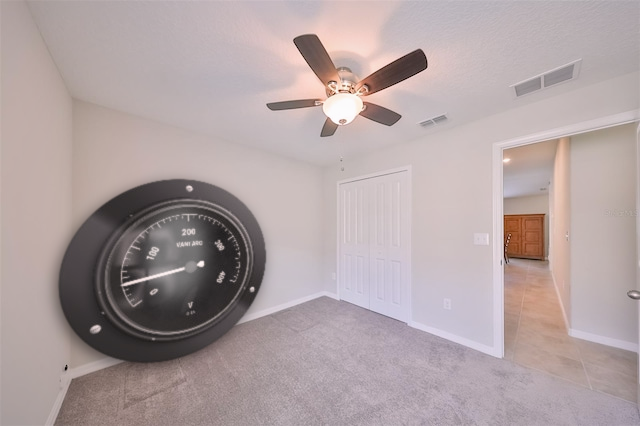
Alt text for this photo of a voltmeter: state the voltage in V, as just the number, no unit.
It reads 40
